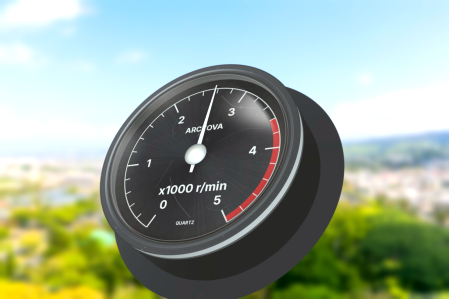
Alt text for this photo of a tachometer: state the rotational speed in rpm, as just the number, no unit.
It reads 2600
